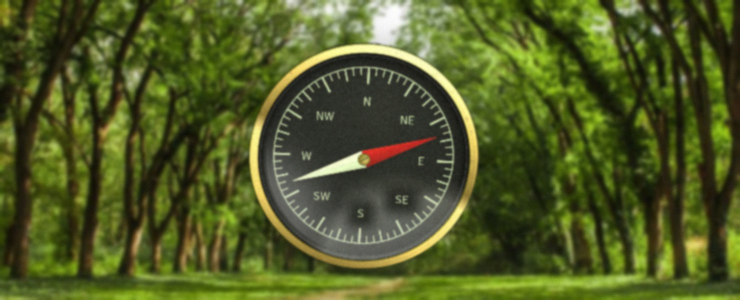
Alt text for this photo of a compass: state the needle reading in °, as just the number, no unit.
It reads 70
